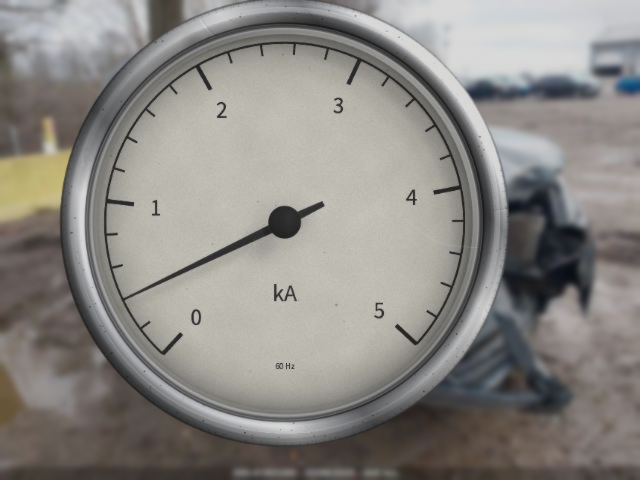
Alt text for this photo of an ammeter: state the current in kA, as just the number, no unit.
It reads 0.4
